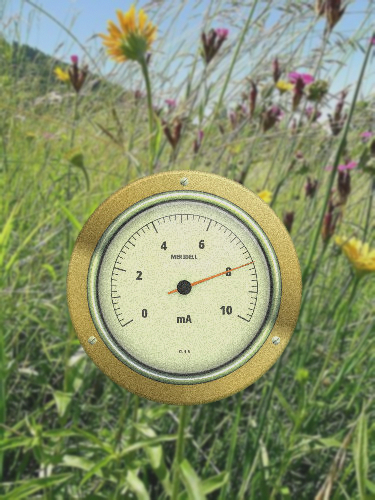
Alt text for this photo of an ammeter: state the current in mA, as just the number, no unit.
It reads 8
